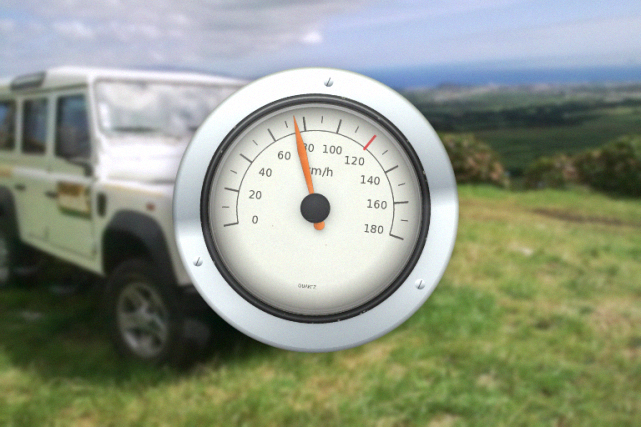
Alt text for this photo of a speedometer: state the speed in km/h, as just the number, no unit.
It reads 75
